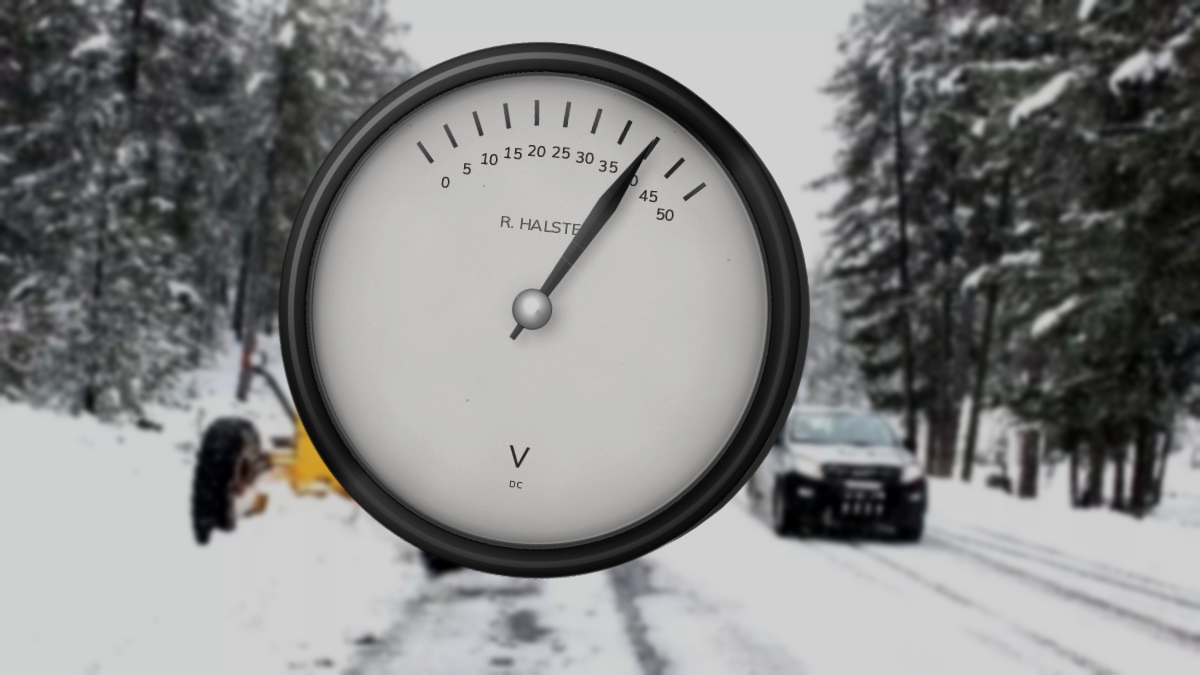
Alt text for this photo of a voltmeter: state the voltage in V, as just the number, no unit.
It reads 40
